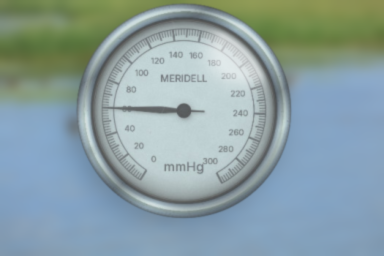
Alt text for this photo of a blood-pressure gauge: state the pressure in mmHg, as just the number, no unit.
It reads 60
